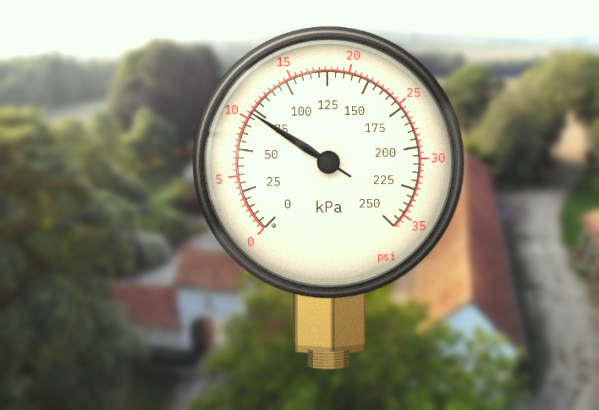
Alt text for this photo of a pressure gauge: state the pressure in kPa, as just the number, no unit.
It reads 72.5
